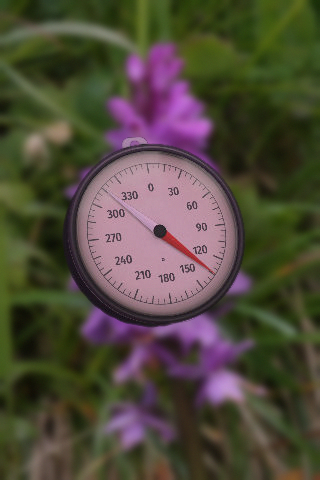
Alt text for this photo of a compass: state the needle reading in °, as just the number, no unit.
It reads 135
